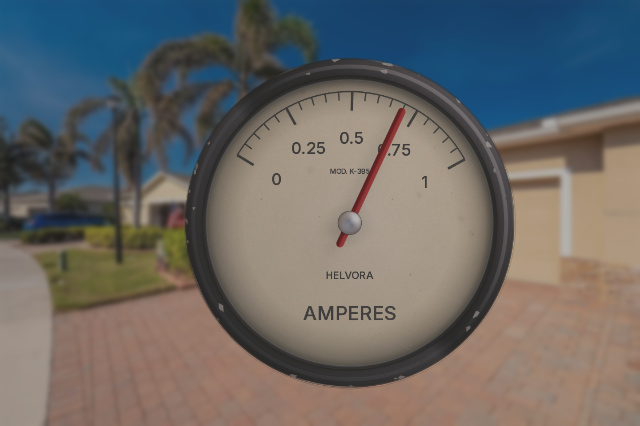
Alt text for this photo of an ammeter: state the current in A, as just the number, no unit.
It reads 0.7
